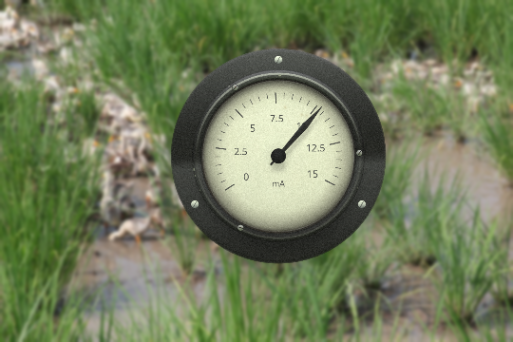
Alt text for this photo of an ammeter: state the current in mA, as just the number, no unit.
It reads 10.25
